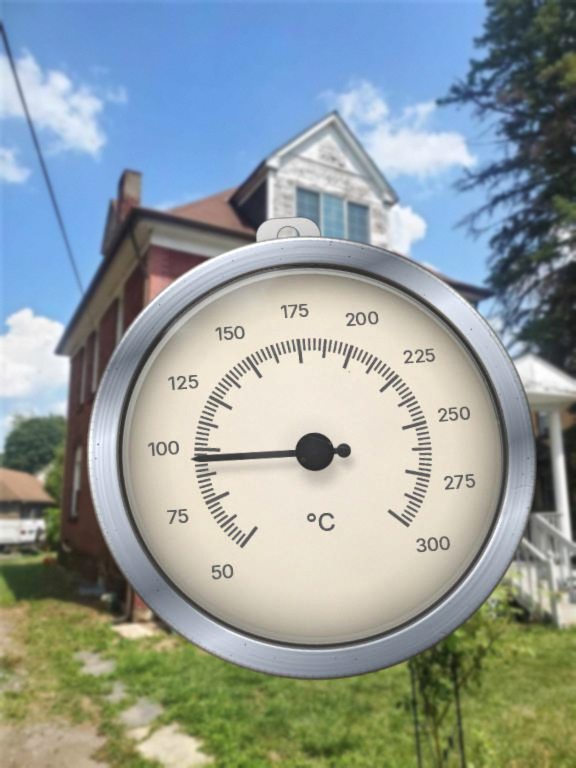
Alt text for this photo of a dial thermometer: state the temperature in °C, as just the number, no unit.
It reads 95
